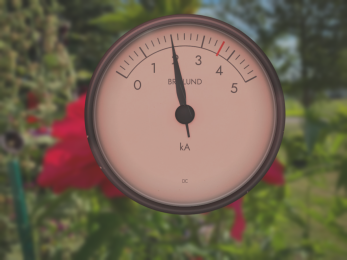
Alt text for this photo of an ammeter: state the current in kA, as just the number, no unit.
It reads 2
